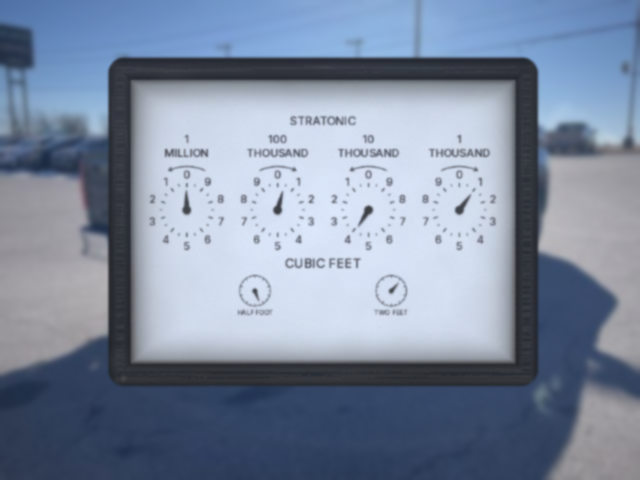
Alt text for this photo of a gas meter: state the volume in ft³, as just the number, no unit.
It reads 4100
